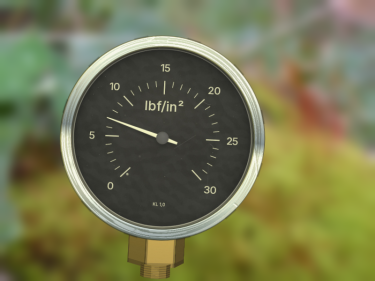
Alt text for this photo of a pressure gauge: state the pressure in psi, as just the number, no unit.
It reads 7
